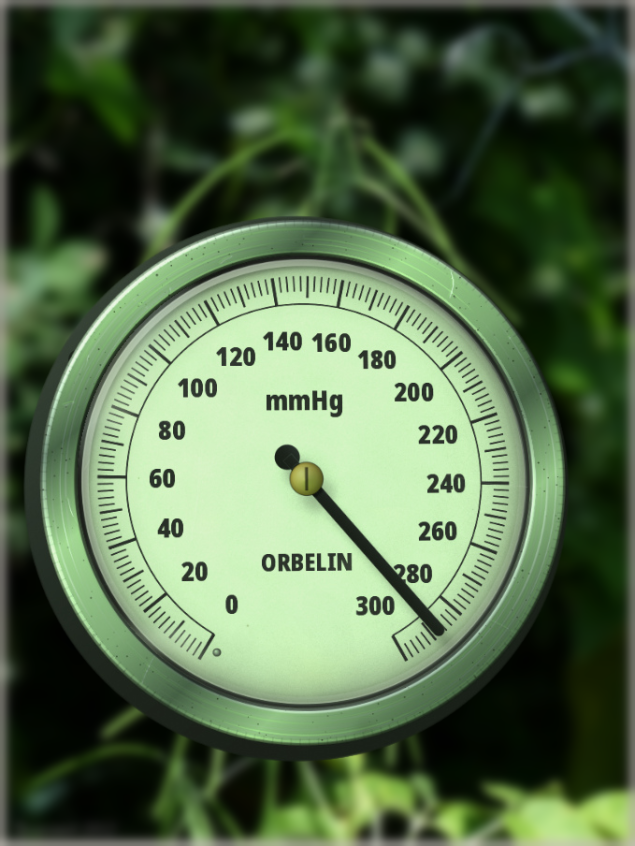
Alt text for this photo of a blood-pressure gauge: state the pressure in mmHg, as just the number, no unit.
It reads 288
